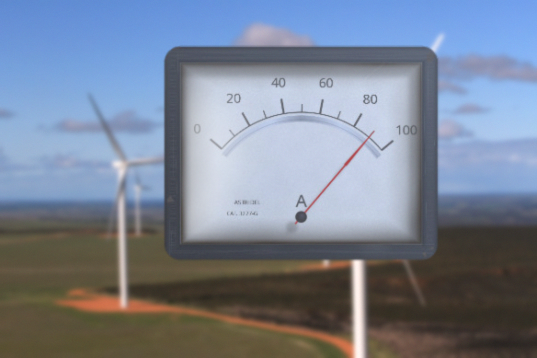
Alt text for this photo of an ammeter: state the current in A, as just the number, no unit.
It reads 90
